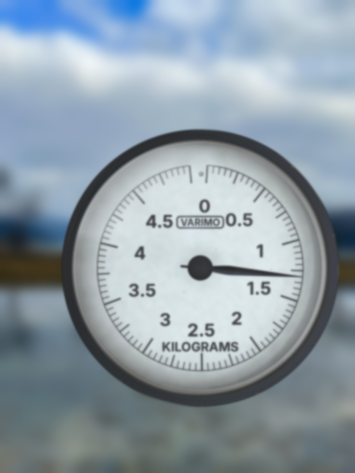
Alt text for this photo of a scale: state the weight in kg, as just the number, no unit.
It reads 1.3
